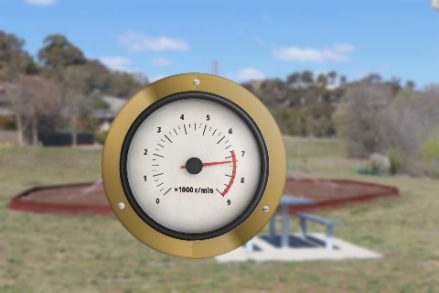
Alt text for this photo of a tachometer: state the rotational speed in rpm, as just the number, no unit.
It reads 7250
